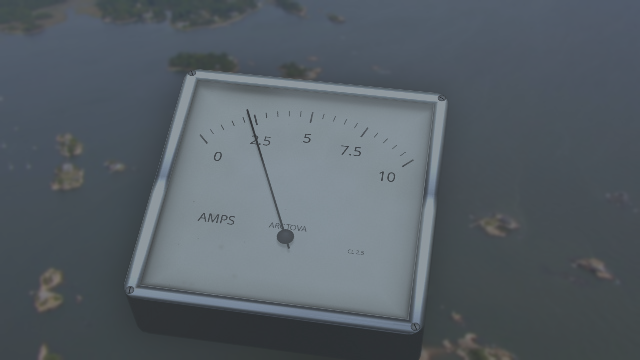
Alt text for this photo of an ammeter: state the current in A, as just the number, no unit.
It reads 2.25
